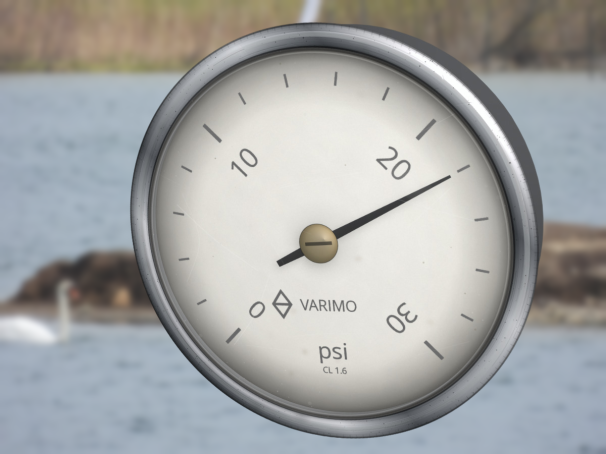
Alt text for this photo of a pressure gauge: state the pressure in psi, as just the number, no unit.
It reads 22
